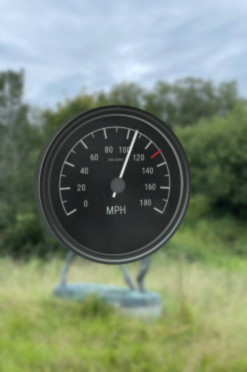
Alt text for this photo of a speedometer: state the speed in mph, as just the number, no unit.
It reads 105
